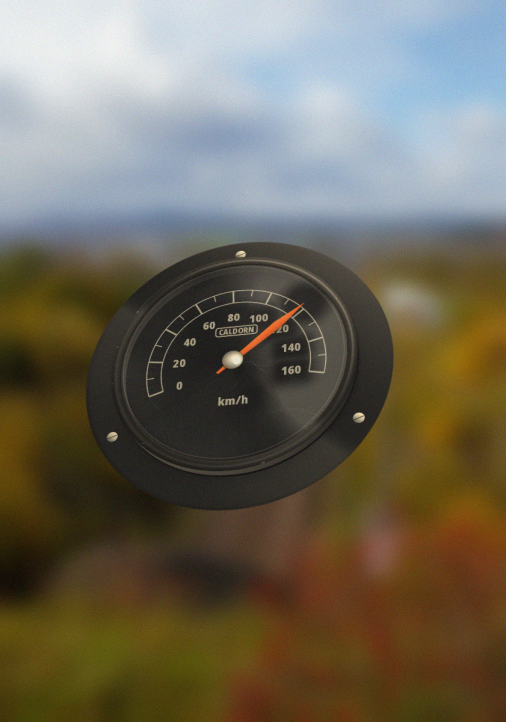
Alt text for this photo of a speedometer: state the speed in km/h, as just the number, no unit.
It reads 120
